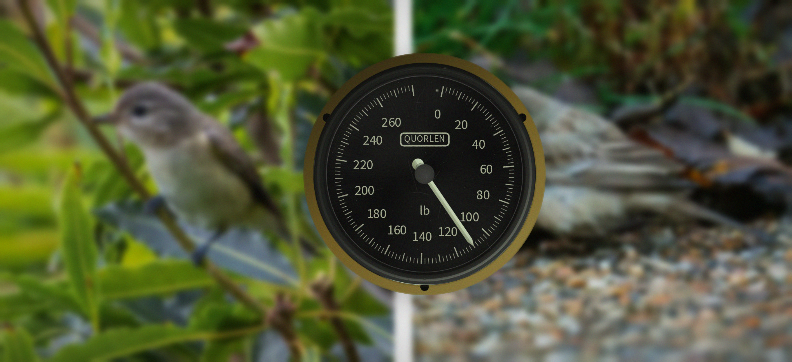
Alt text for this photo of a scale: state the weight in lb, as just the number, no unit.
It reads 110
